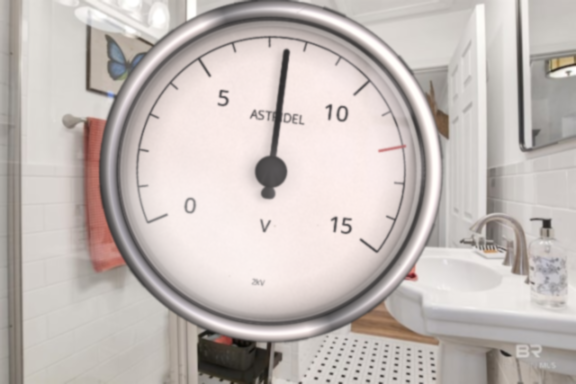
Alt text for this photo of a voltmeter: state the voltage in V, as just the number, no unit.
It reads 7.5
